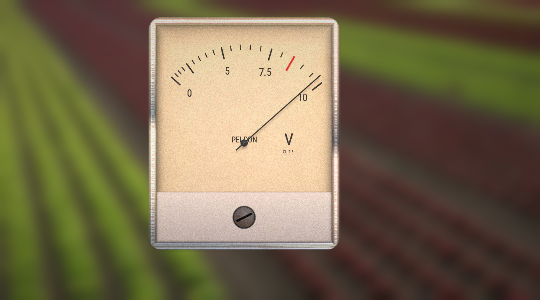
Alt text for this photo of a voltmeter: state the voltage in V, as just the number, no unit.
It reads 9.75
